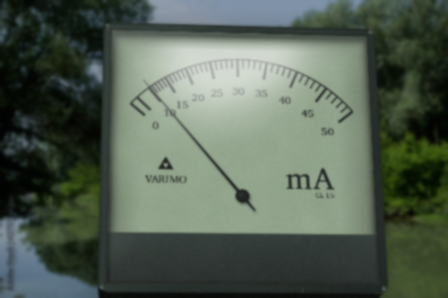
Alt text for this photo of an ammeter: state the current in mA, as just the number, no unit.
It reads 10
